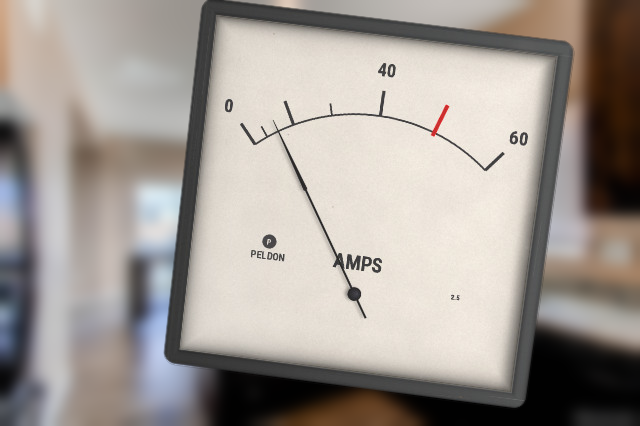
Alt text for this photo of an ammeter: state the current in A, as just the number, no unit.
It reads 15
